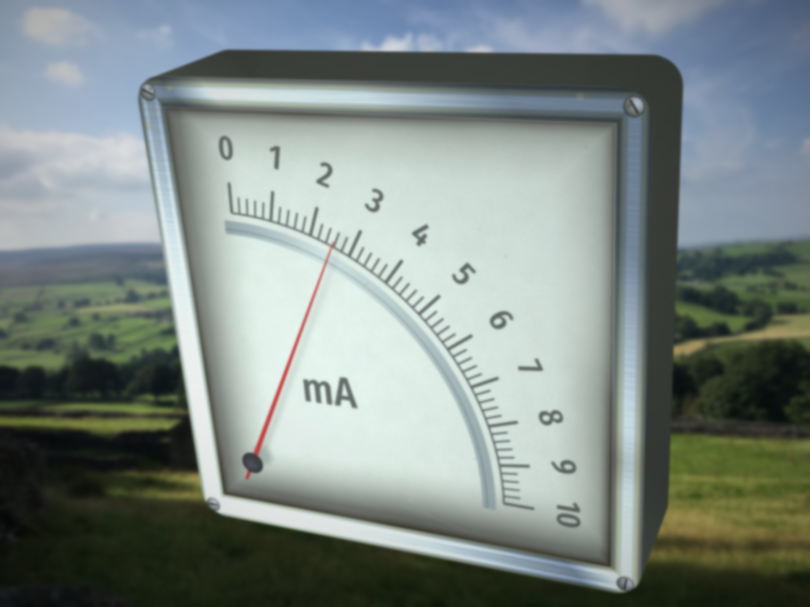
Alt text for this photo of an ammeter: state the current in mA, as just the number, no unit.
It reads 2.6
